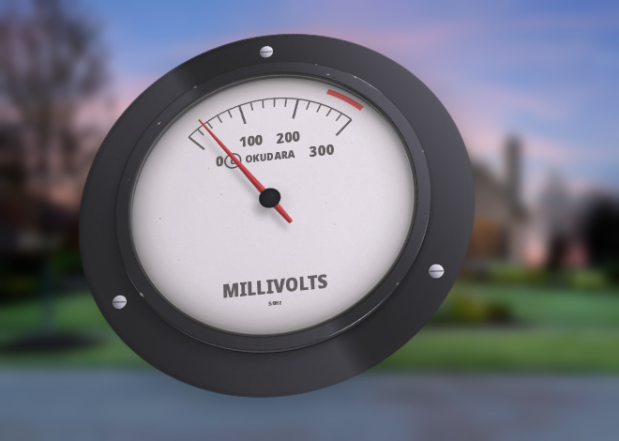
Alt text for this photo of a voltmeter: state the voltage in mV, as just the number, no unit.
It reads 30
